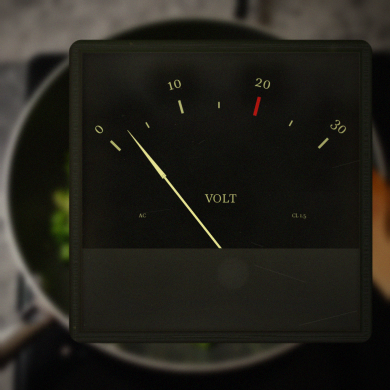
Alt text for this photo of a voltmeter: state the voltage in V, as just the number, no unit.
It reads 2.5
